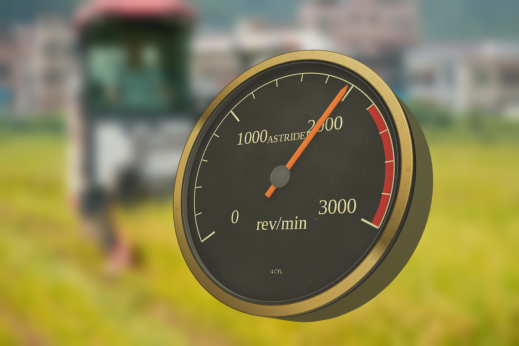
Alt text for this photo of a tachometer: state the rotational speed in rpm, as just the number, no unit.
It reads 2000
